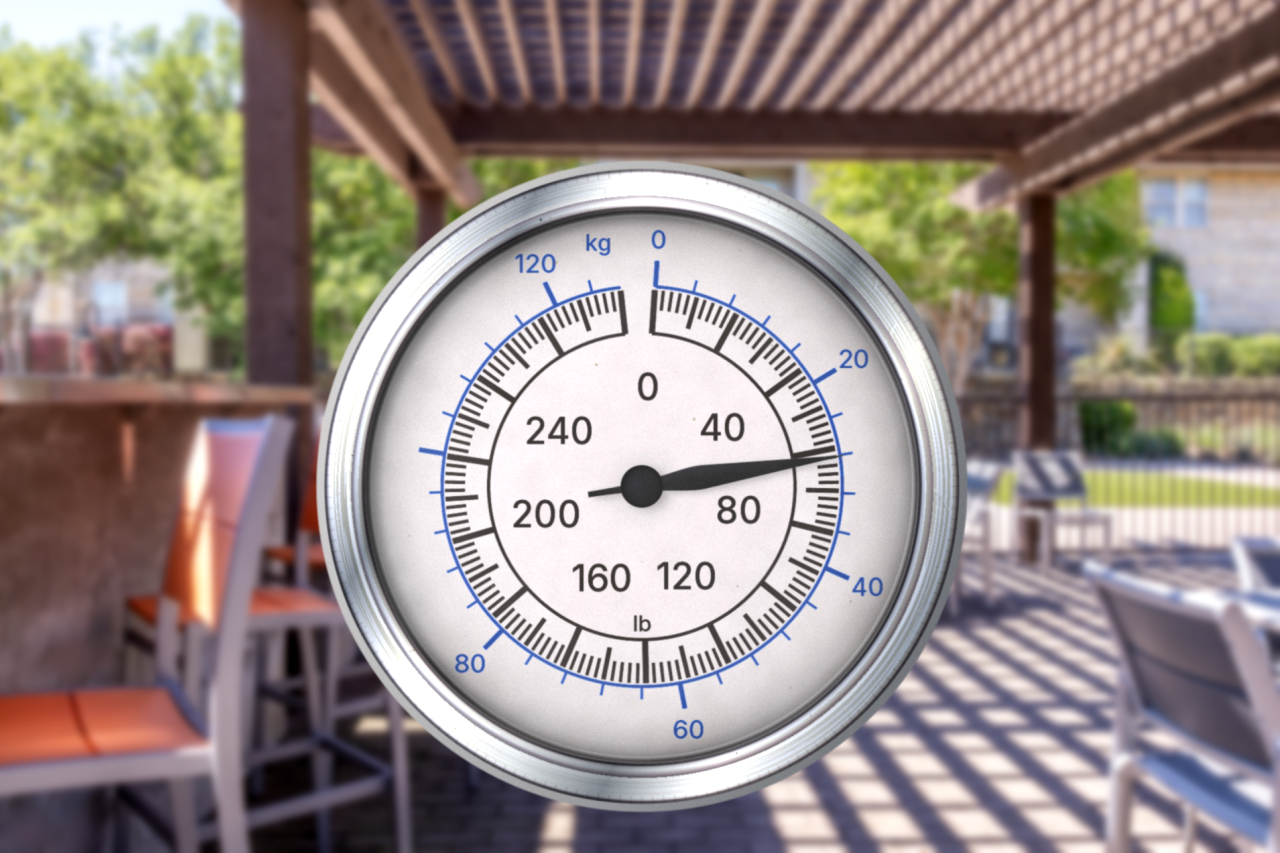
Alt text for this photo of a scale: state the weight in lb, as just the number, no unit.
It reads 62
